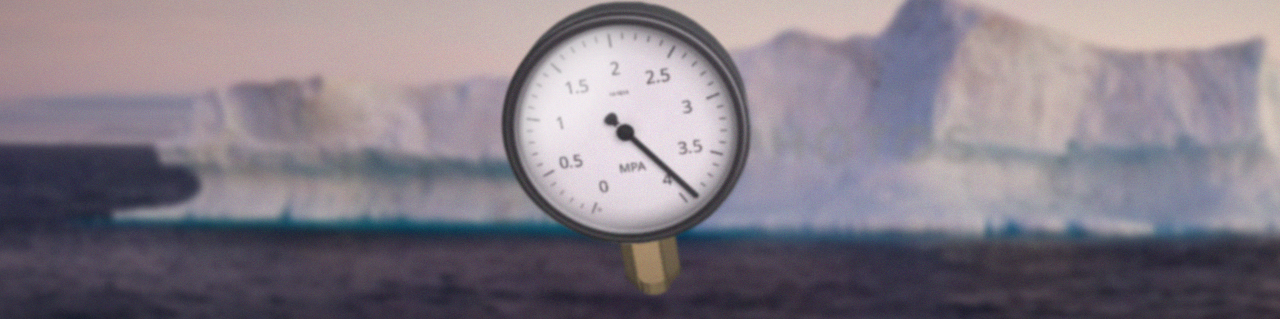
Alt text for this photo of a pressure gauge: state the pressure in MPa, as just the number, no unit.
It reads 3.9
